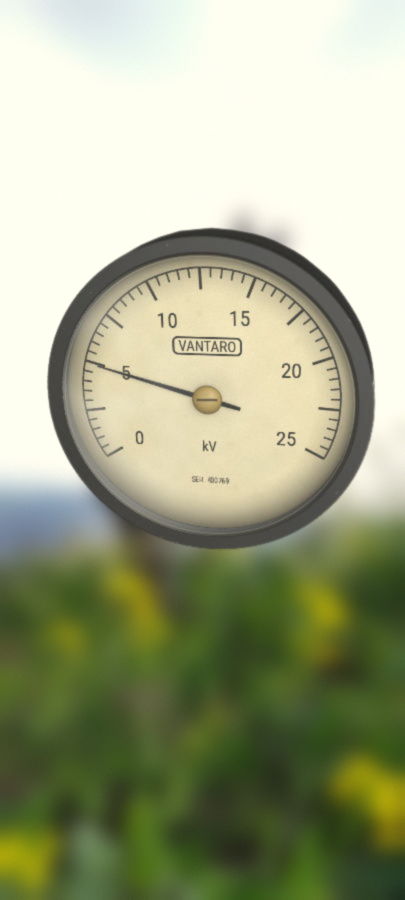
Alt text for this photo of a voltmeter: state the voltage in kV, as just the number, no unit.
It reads 5
